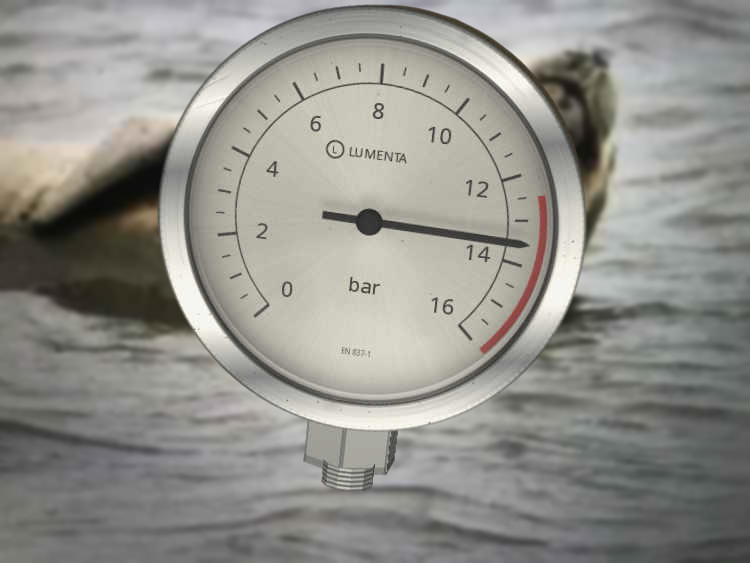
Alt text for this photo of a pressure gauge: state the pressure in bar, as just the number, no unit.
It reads 13.5
